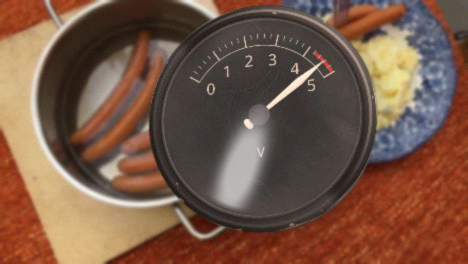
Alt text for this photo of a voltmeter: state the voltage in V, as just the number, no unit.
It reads 4.6
